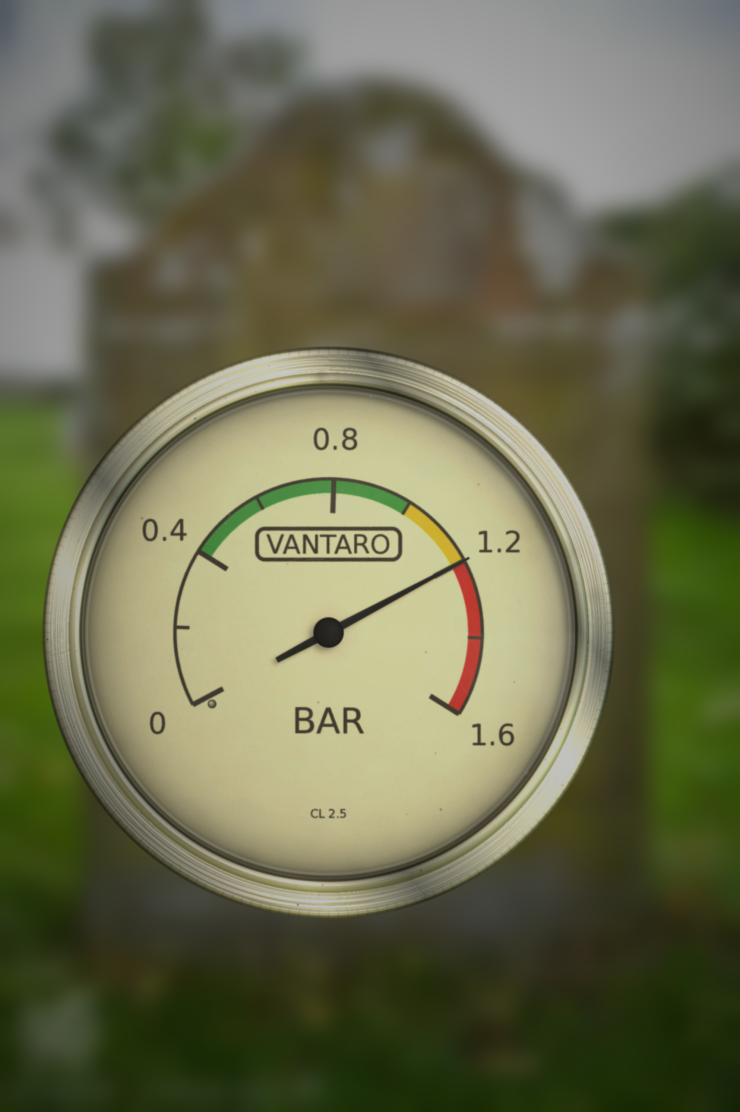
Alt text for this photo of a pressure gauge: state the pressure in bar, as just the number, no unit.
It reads 1.2
